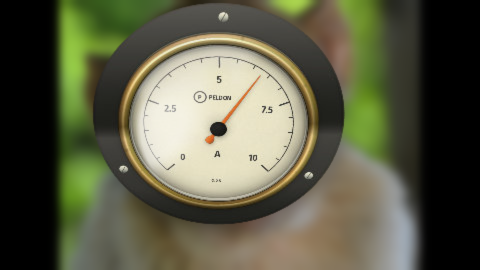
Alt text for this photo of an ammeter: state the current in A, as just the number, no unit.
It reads 6.25
